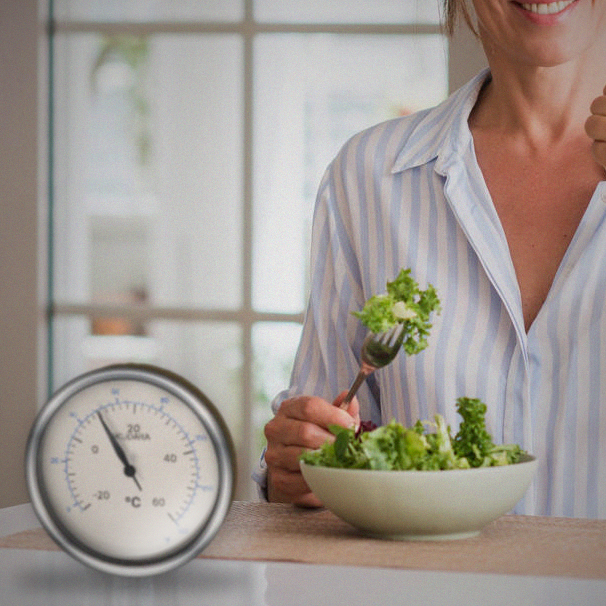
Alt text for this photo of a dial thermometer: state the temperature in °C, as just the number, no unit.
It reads 10
